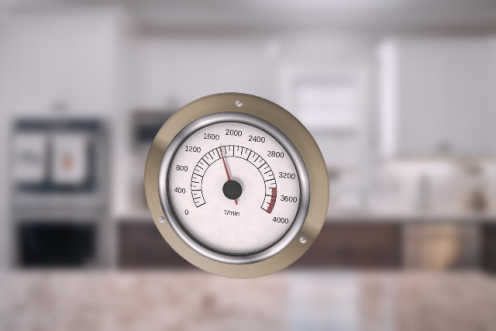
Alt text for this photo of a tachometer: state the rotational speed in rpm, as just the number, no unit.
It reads 1700
